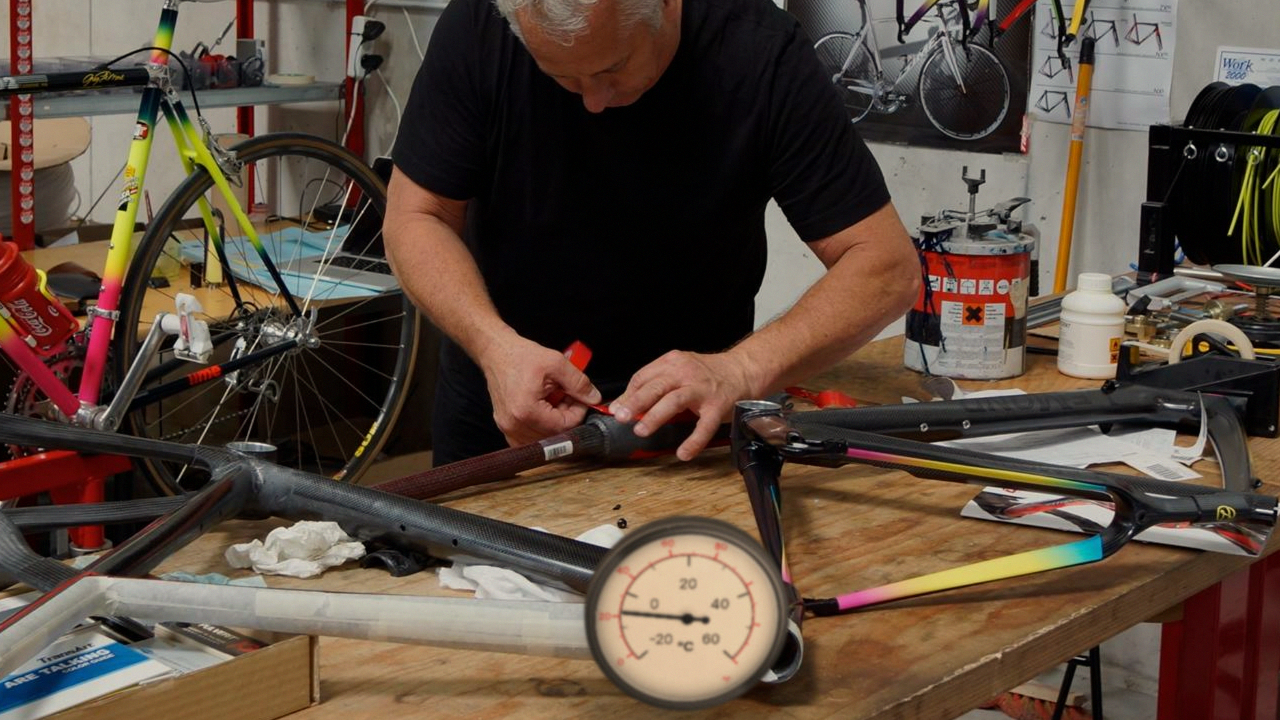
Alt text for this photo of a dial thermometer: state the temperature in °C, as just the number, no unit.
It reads -5
